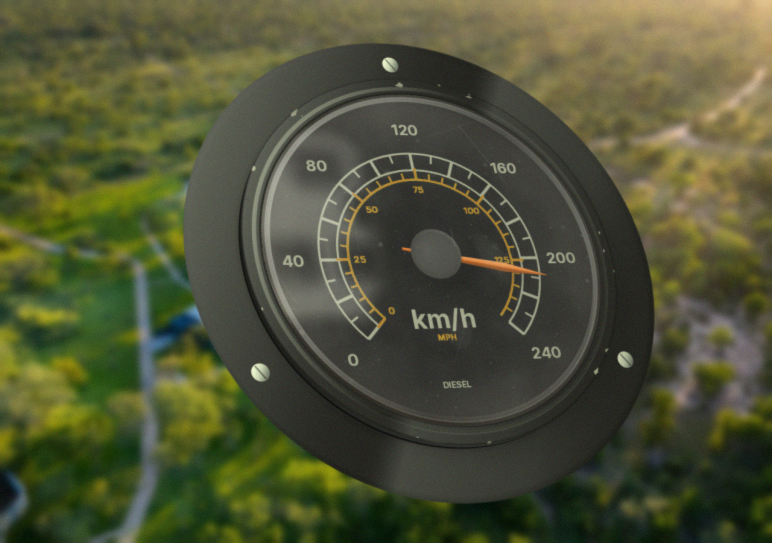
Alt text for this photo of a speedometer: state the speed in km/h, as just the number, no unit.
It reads 210
